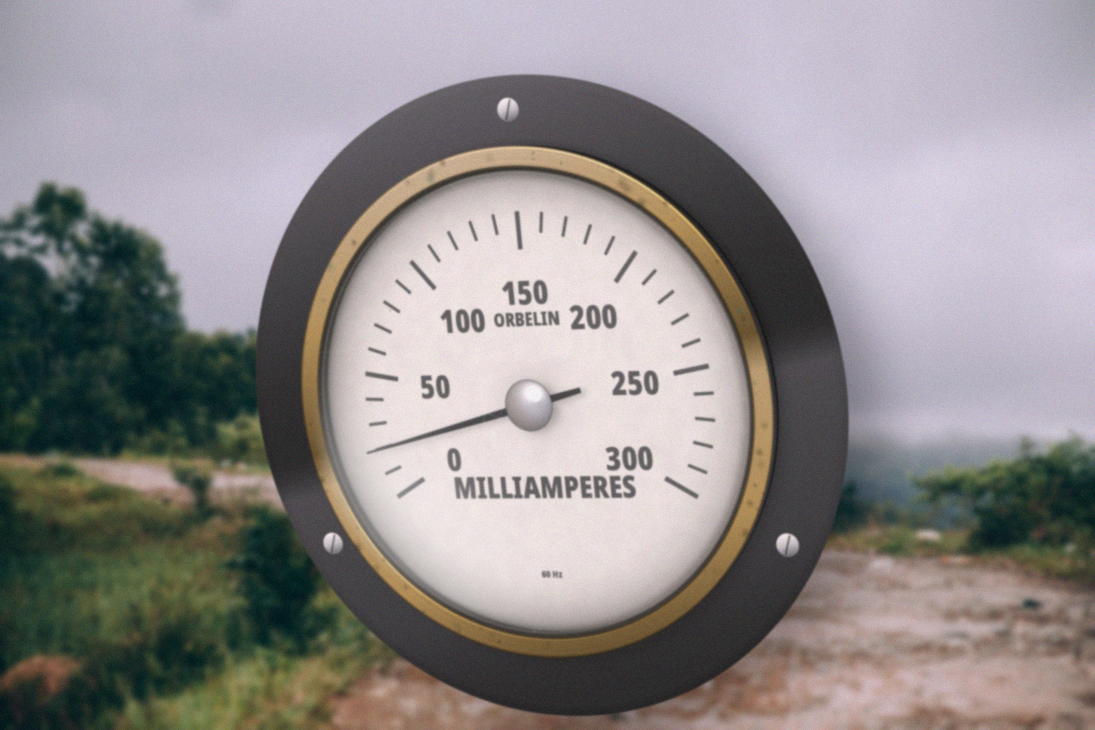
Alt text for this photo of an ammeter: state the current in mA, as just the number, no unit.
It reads 20
